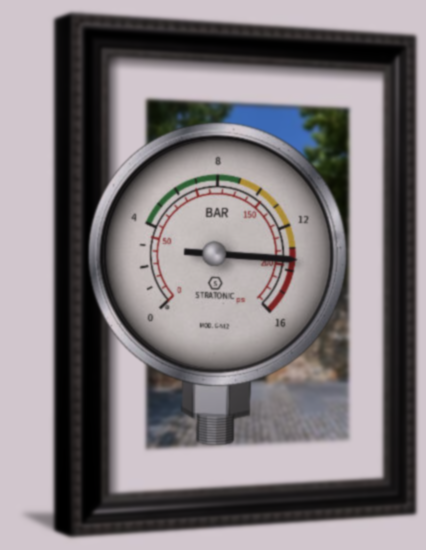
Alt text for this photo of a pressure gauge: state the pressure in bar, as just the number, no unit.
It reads 13.5
